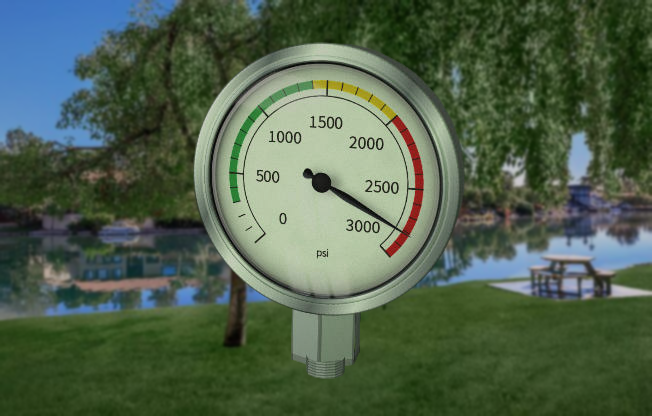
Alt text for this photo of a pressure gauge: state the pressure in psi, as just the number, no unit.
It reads 2800
